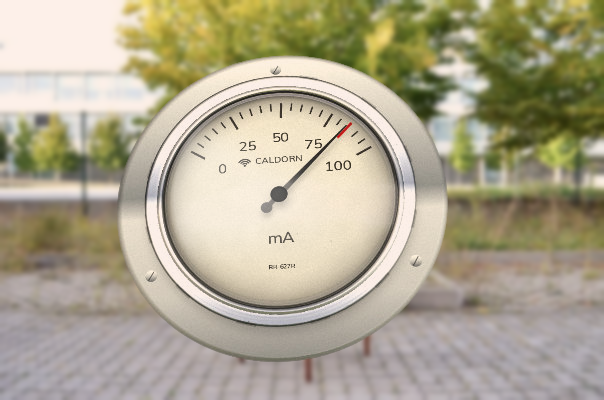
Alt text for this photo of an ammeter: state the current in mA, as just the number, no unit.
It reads 85
